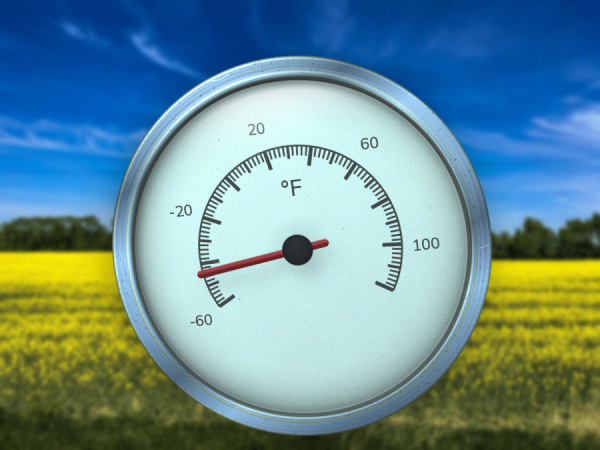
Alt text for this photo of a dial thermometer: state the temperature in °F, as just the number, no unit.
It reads -44
